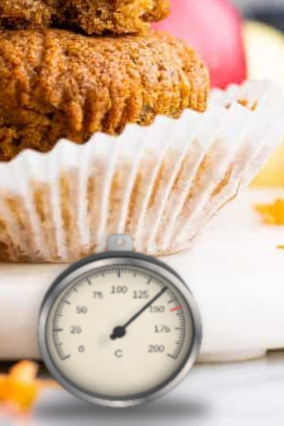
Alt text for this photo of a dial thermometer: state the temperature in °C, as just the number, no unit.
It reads 137.5
